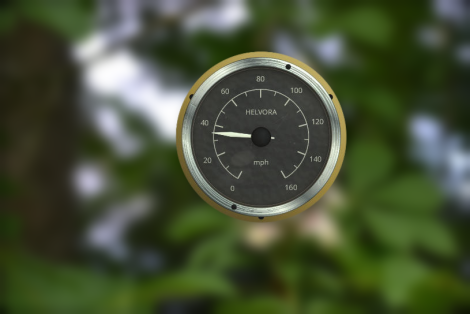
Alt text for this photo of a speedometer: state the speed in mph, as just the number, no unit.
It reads 35
